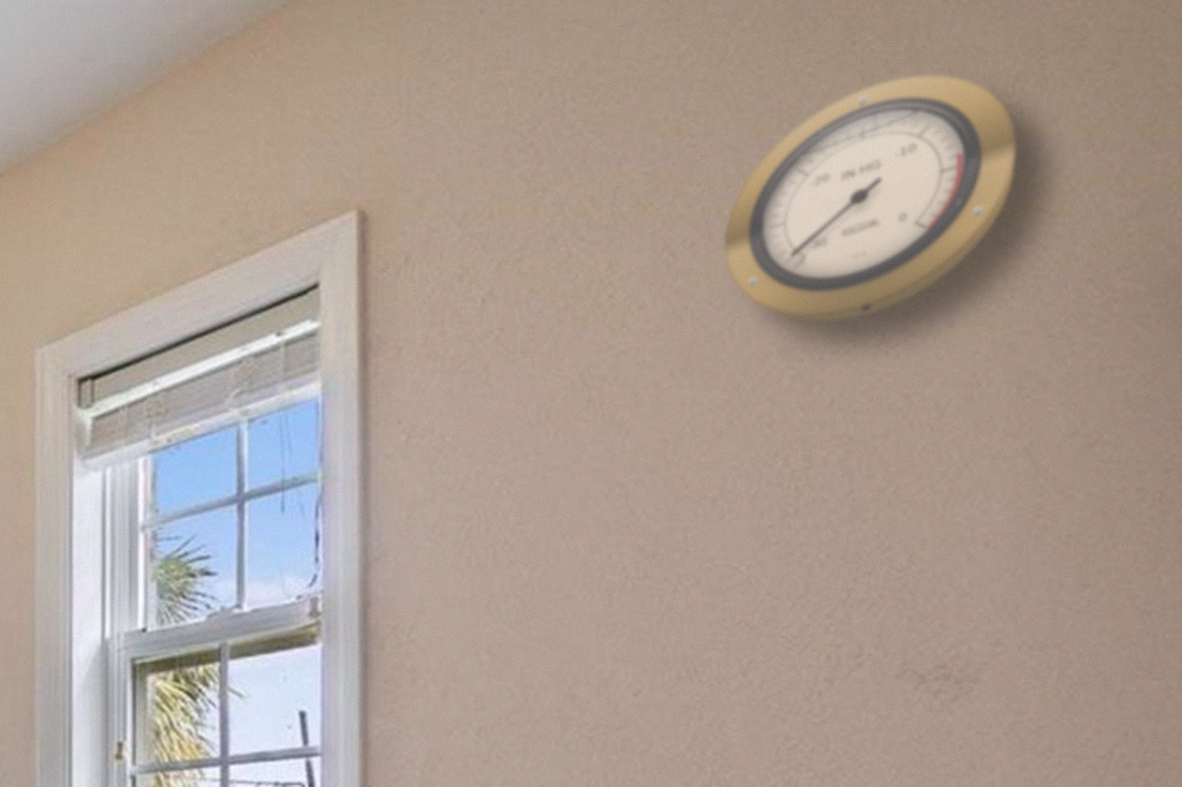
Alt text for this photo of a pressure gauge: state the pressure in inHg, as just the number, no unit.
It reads -29
